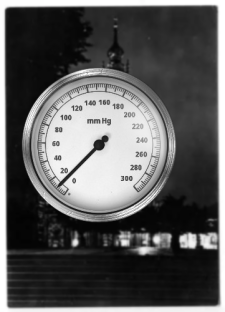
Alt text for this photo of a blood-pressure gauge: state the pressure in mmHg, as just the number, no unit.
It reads 10
